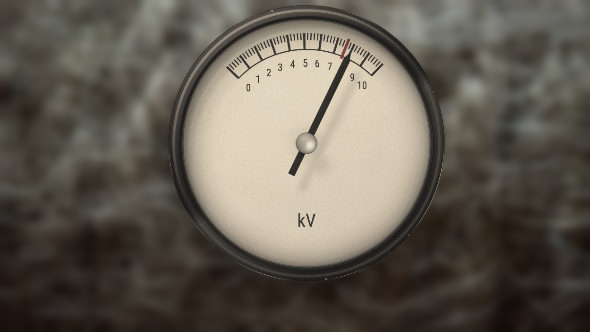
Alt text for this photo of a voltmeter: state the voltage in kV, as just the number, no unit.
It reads 8
